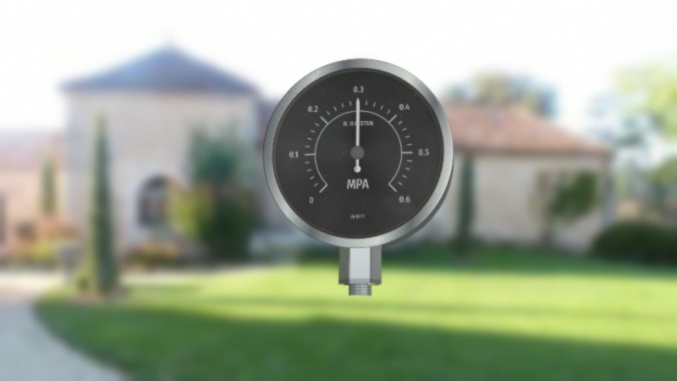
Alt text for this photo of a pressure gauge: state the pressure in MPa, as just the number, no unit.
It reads 0.3
